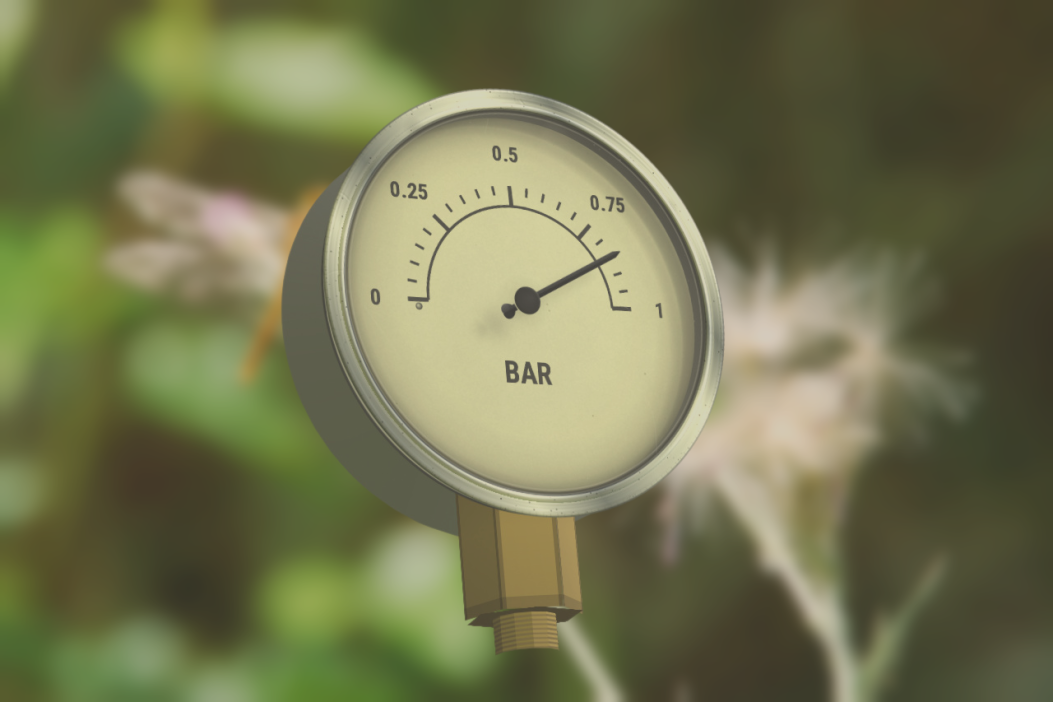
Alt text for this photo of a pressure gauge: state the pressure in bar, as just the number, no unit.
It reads 0.85
